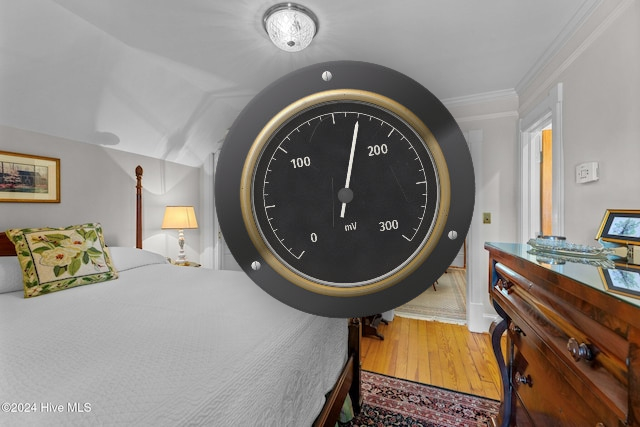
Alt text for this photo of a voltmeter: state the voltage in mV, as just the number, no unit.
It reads 170
